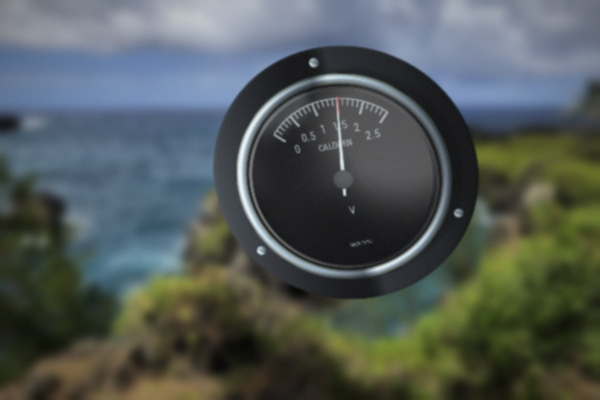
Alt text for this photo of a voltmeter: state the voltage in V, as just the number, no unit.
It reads 1.5
